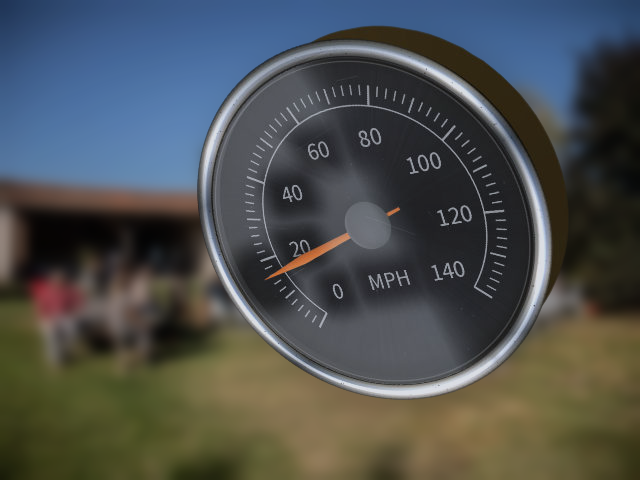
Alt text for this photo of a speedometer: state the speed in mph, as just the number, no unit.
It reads 16
